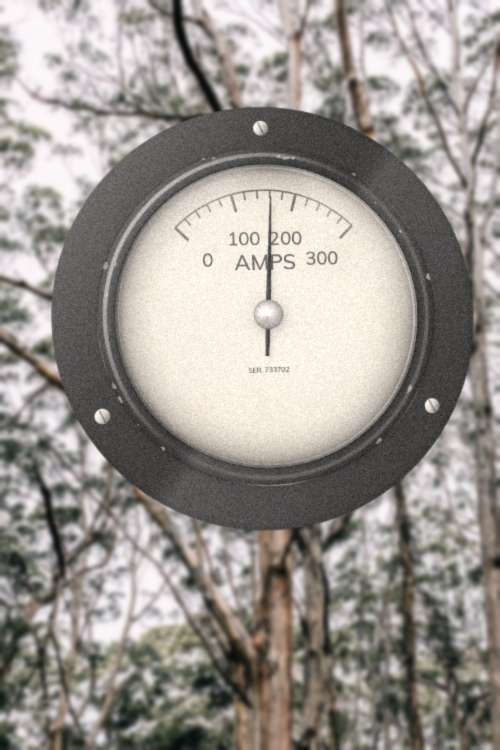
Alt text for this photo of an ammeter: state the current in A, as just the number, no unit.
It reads 160
